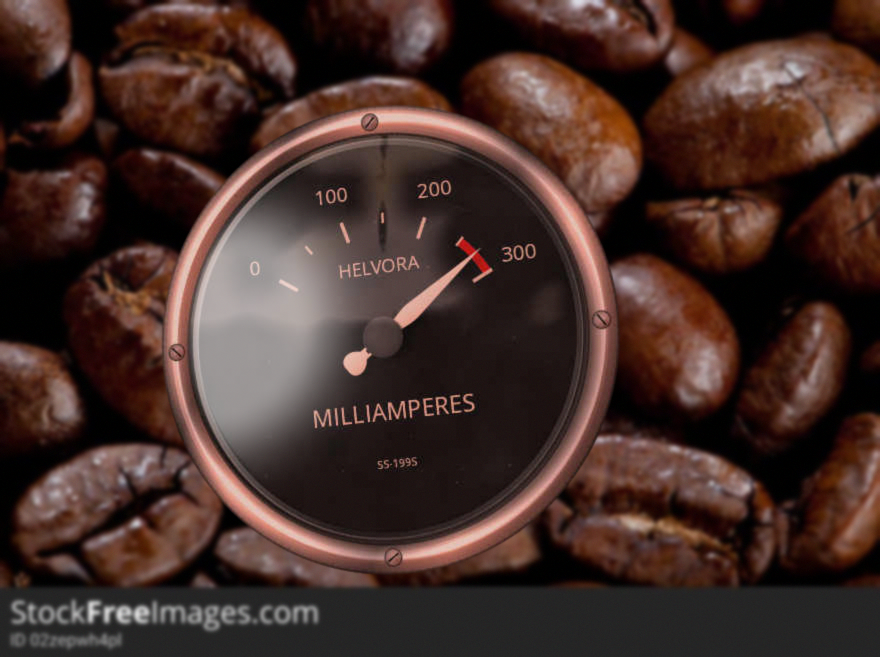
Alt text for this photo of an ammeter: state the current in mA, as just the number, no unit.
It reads 275
